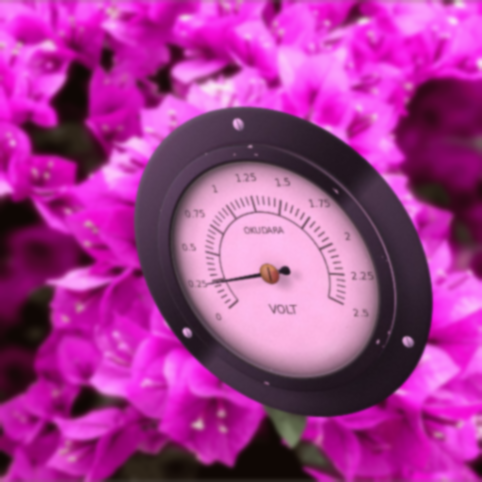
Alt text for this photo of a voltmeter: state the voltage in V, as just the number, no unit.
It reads 0.25
